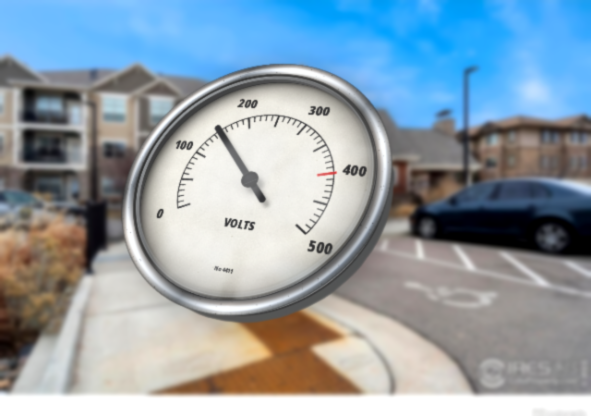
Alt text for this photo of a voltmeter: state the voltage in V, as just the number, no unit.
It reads 150
